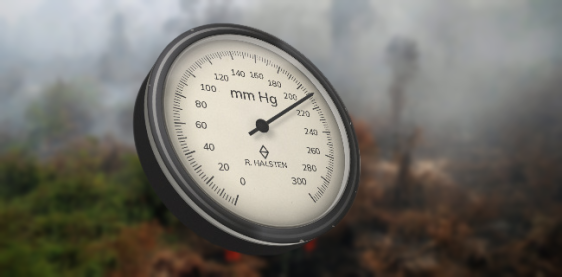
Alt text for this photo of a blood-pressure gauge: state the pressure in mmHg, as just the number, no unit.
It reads 210
